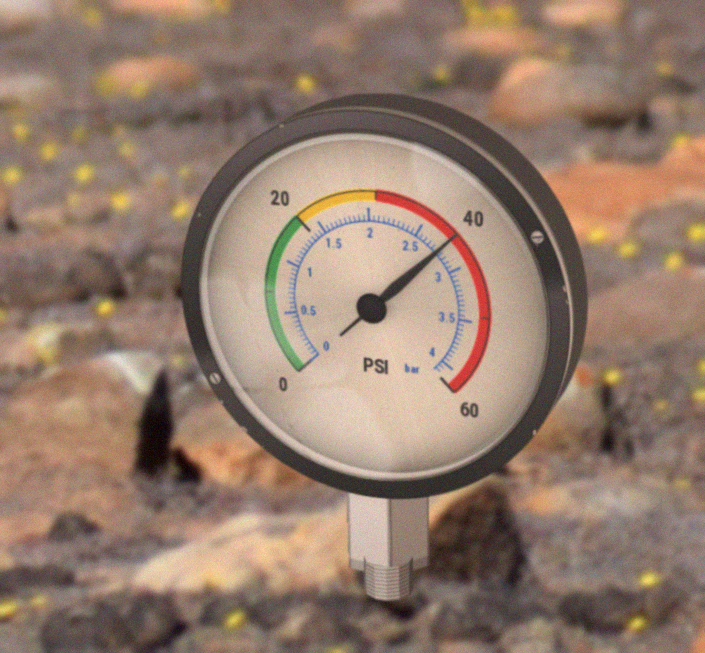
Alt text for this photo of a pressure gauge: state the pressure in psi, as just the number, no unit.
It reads 40
